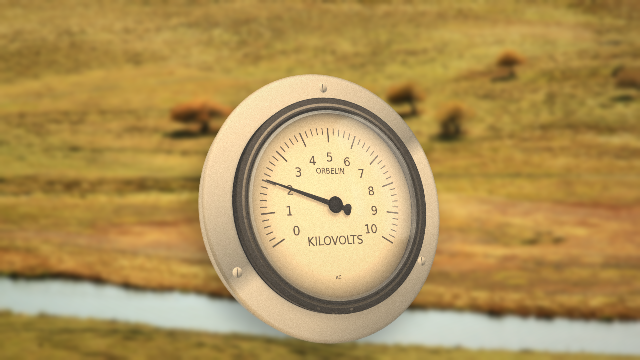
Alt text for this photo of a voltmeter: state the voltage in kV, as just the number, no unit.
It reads 2
